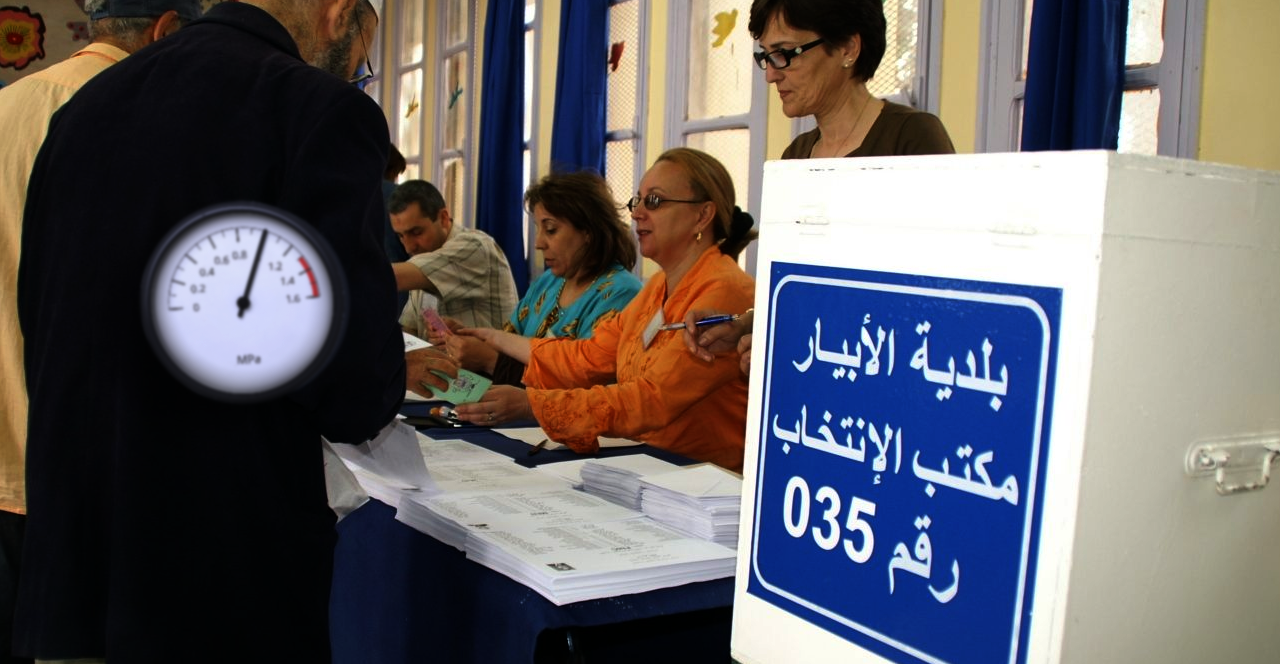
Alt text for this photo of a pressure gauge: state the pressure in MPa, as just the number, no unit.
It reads 1
